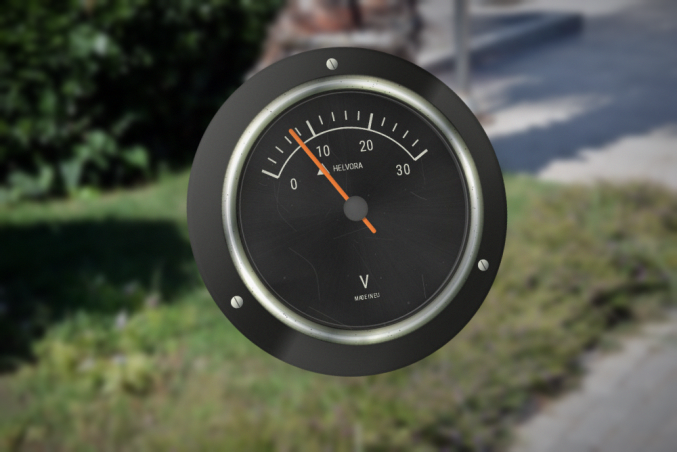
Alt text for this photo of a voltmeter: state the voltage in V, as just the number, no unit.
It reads 7
